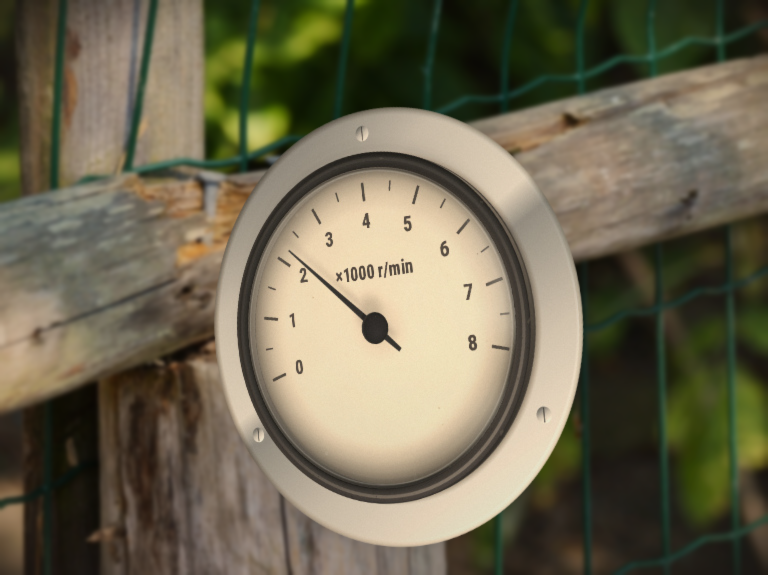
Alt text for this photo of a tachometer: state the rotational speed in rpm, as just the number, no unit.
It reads 2250
